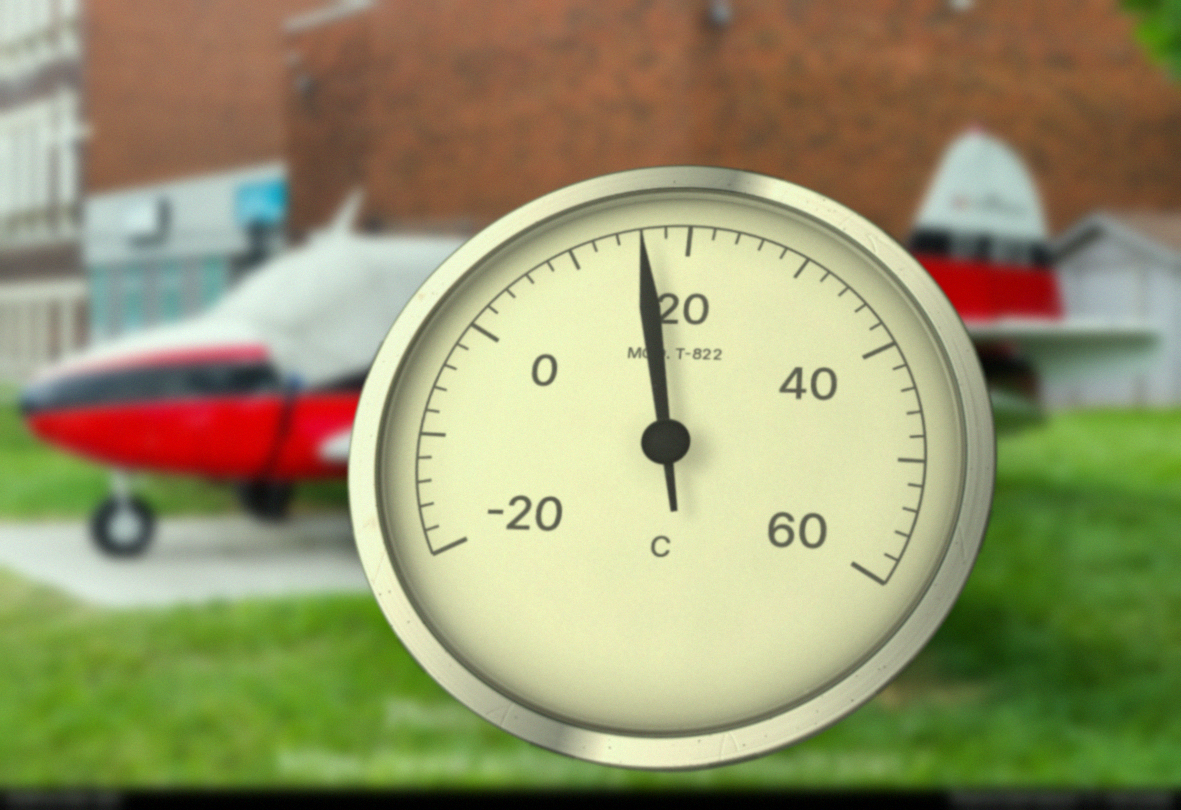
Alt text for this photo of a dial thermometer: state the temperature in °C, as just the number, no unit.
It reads 16
